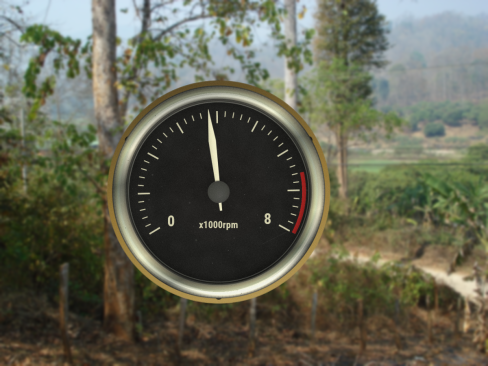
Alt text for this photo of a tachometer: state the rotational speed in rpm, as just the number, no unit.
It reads 3800
